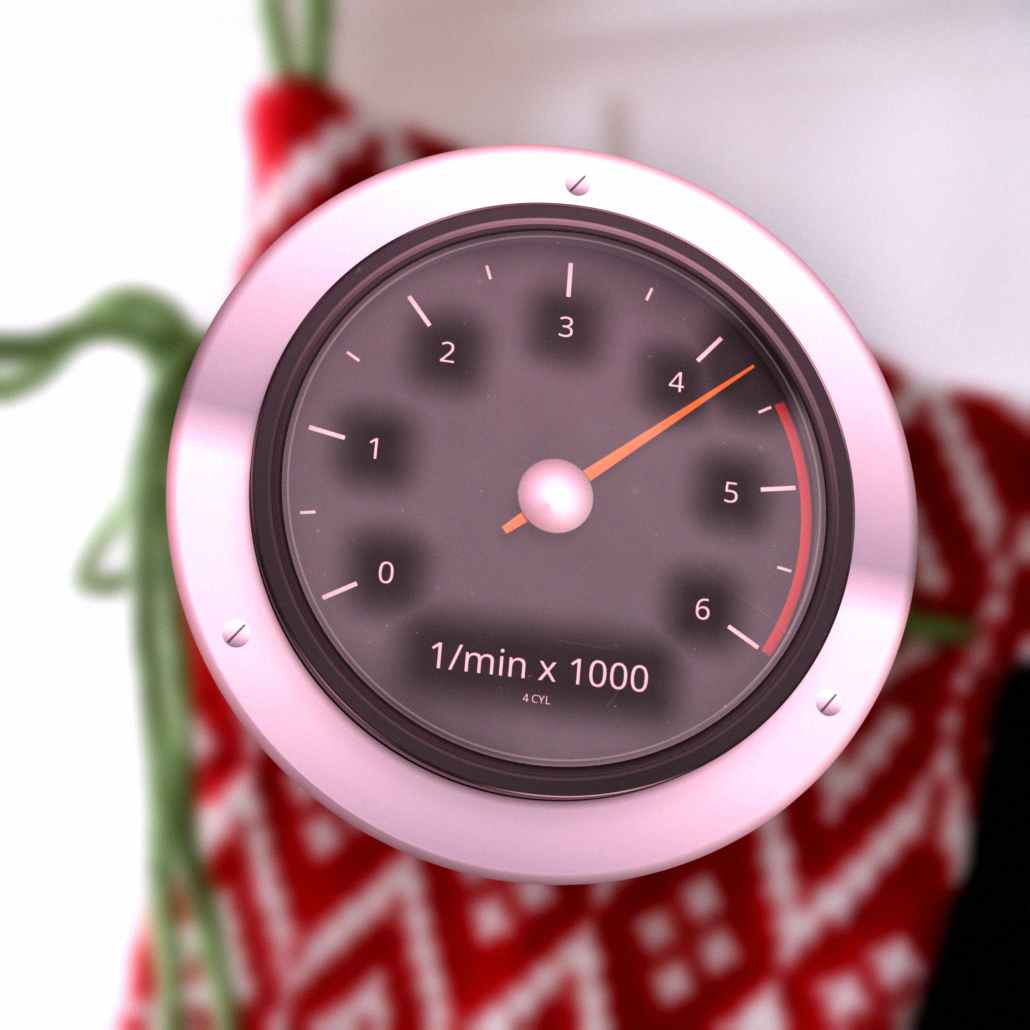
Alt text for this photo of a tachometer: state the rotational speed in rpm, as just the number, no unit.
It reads 4250
